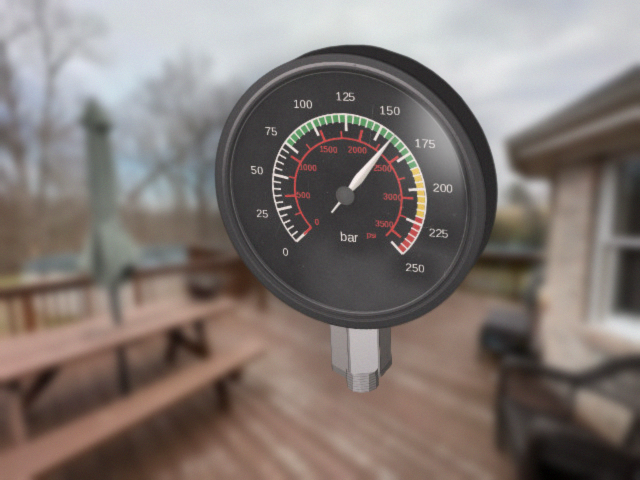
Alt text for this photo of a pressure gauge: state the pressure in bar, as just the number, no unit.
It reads 160
